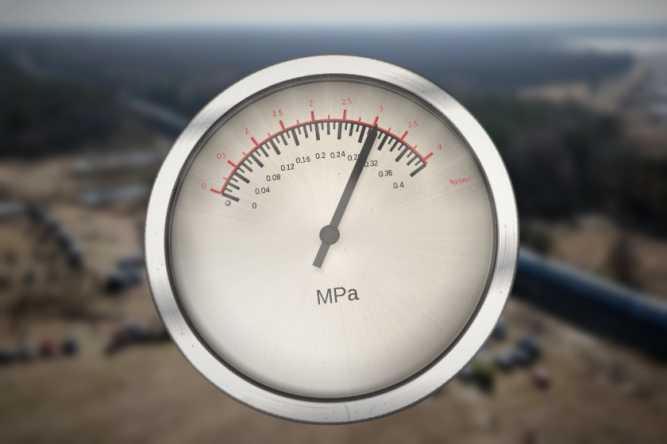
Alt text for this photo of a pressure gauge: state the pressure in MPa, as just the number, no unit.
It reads 0.3
